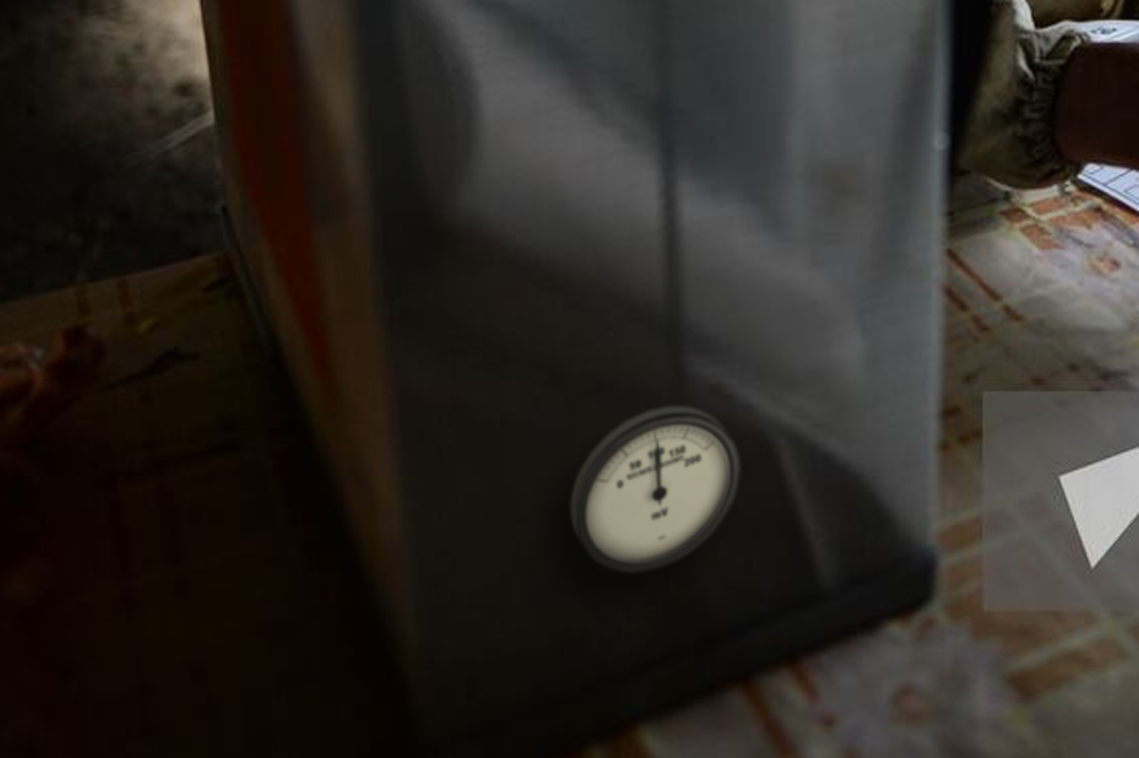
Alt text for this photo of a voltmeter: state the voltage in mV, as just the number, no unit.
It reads 100
